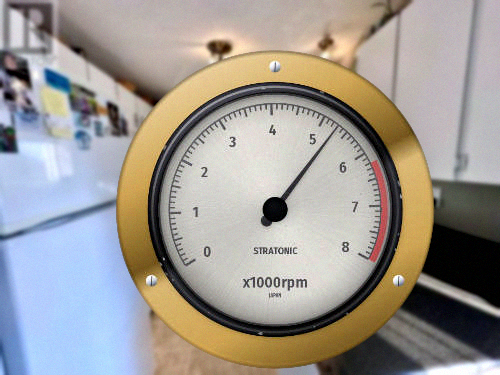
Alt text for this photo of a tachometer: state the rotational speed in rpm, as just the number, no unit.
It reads 5300
